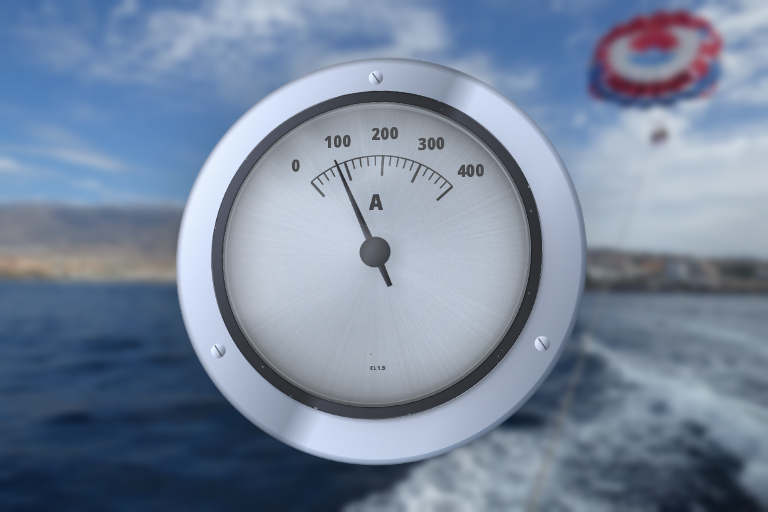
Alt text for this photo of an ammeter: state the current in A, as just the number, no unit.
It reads 80
